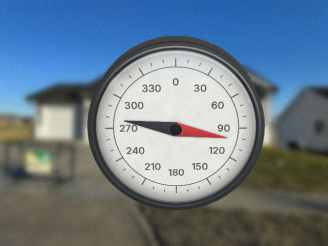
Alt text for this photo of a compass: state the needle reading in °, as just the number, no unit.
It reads 100
